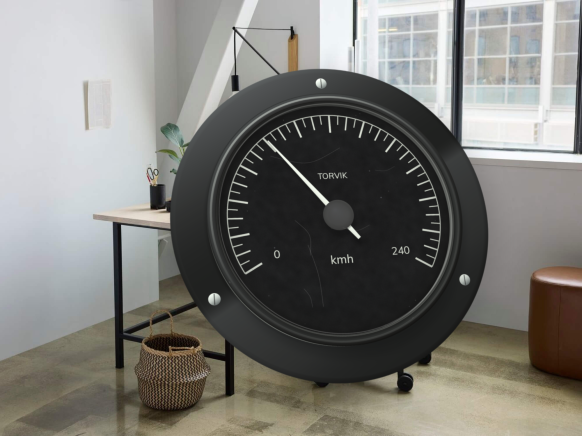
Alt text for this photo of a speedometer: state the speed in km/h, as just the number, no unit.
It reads 80
